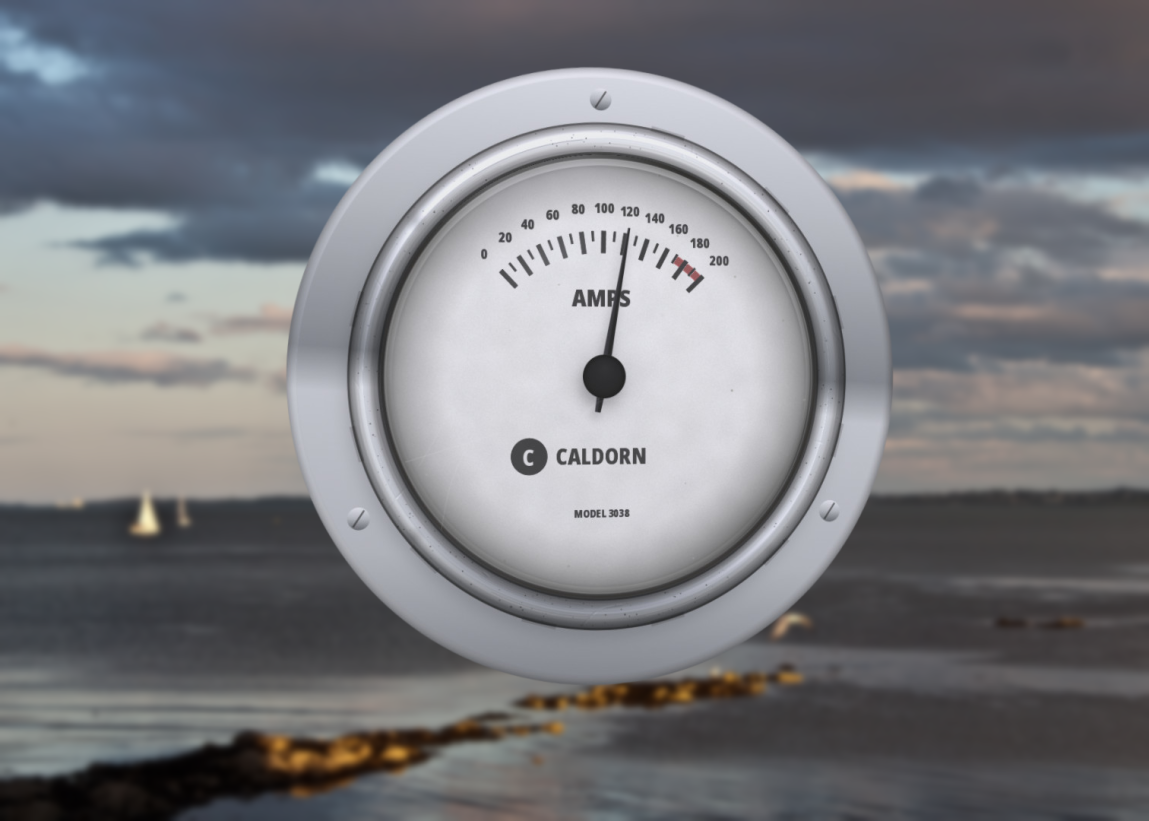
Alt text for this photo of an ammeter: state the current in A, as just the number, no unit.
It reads 120
